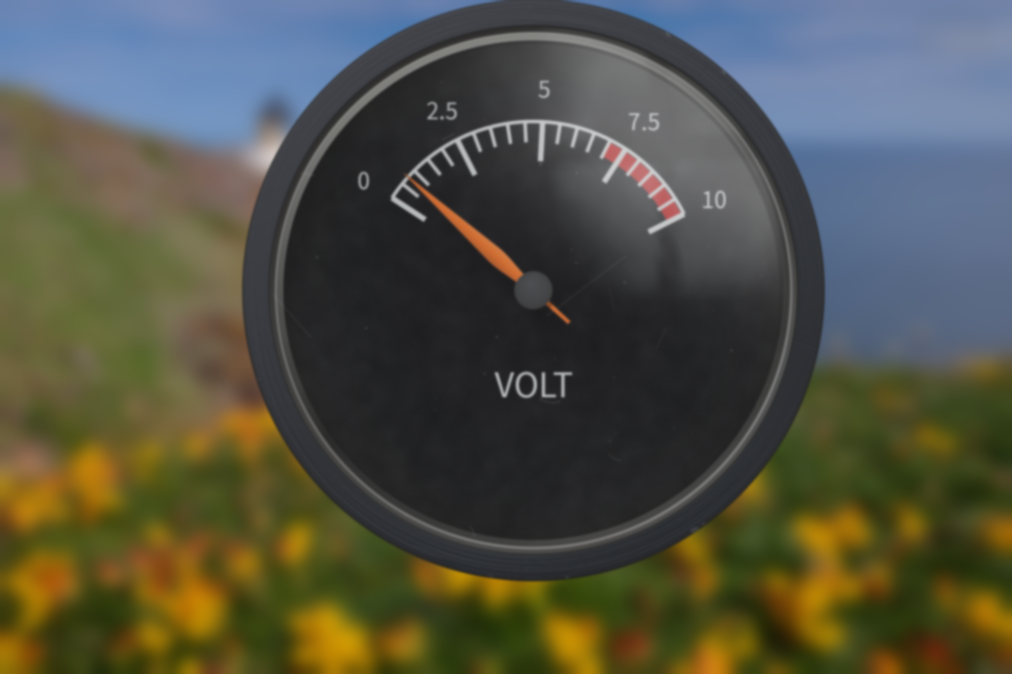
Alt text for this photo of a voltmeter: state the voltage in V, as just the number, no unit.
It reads 0.75
